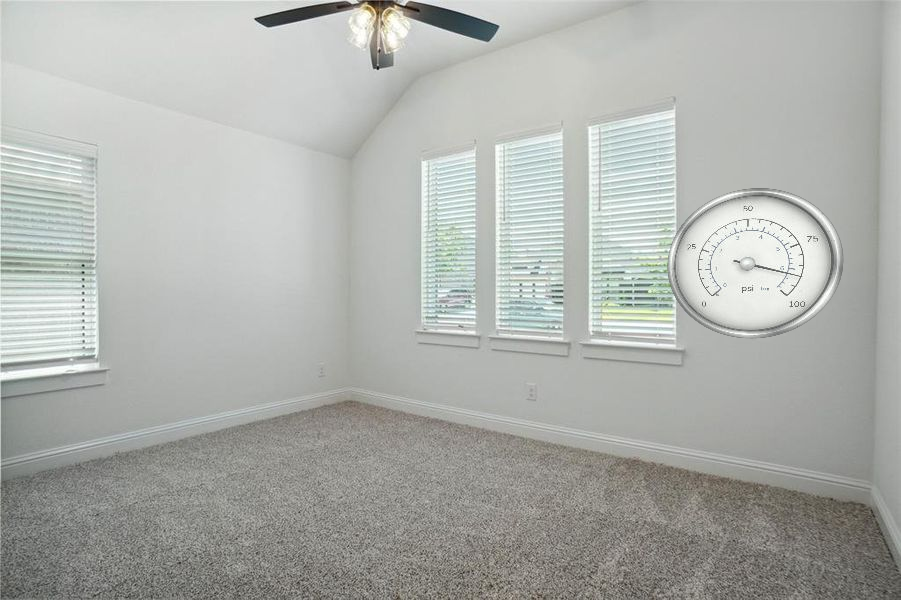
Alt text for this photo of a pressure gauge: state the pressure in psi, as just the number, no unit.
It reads 90
